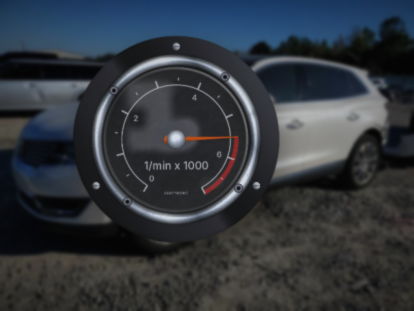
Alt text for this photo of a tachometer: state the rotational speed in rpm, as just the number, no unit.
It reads 5500
